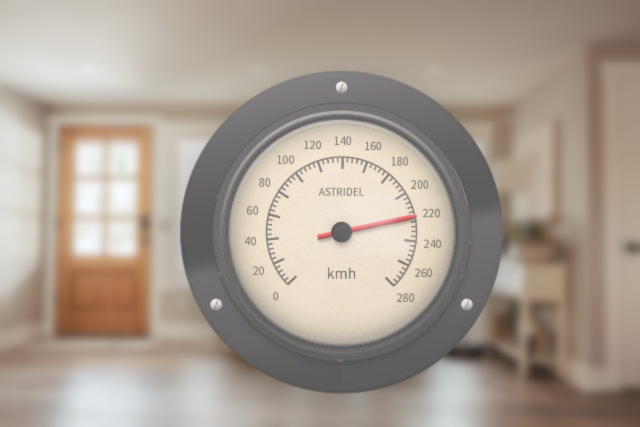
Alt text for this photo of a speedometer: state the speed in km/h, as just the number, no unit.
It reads 220
